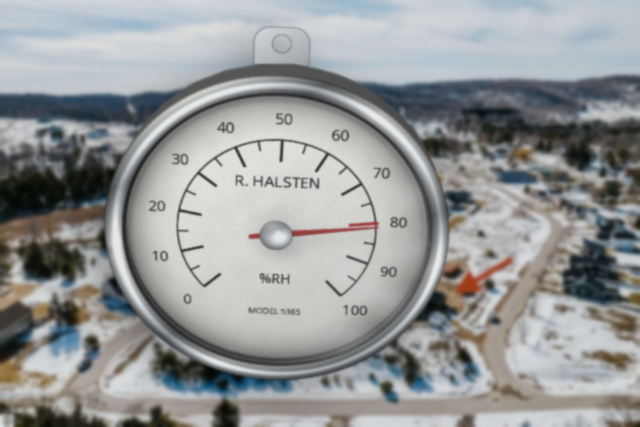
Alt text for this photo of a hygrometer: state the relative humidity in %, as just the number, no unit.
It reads 80
